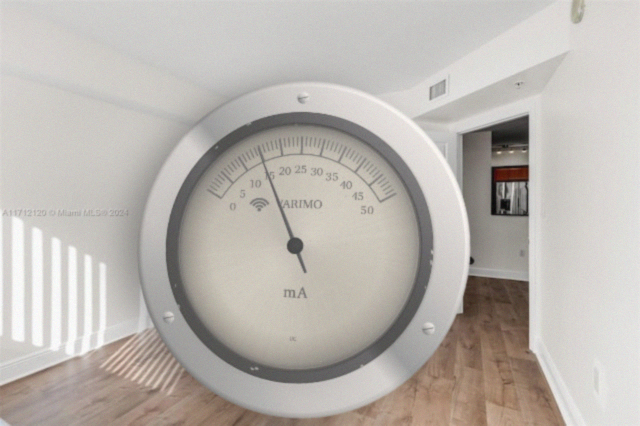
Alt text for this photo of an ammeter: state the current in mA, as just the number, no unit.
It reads 15
